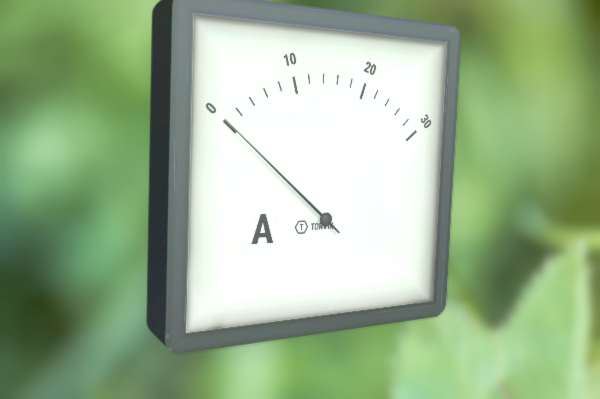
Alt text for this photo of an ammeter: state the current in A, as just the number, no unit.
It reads 0
